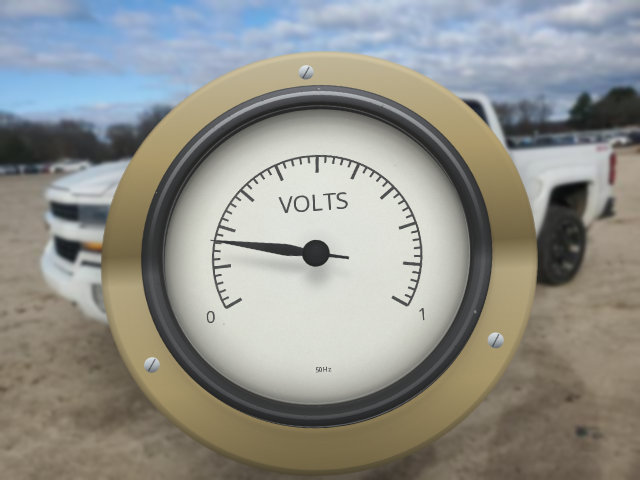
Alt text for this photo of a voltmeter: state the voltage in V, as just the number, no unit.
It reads 0.16
